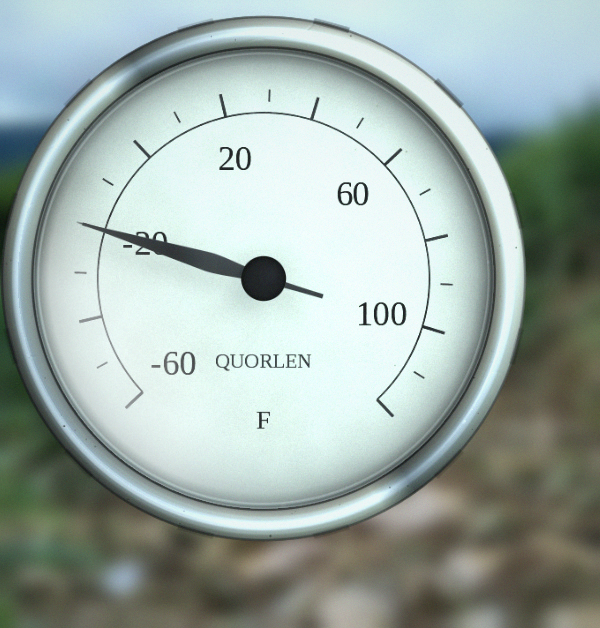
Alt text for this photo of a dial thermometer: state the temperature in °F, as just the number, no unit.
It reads -20
